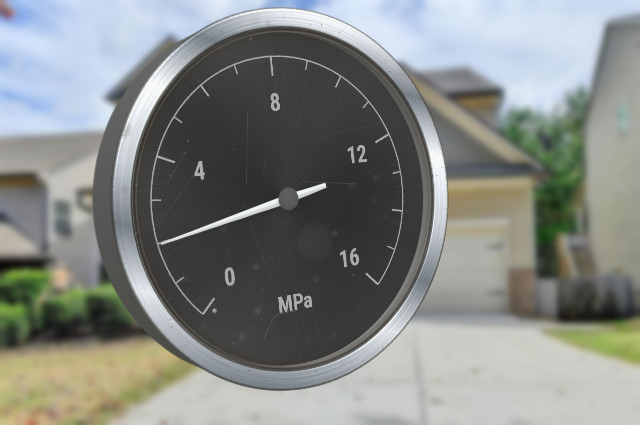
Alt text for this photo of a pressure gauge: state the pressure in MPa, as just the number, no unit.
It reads 2
